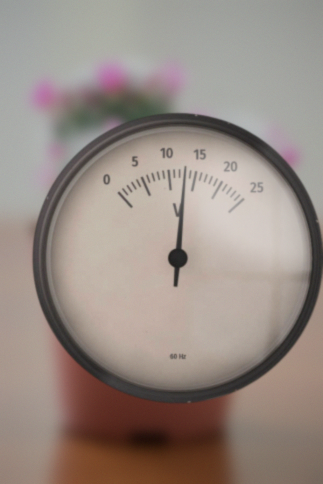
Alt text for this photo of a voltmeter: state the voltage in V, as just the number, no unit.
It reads 13
